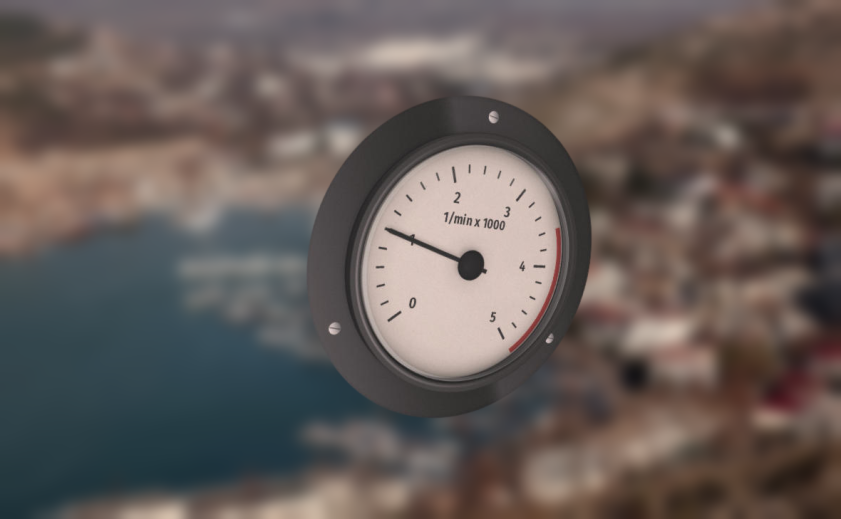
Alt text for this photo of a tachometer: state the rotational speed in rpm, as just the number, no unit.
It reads 1000
